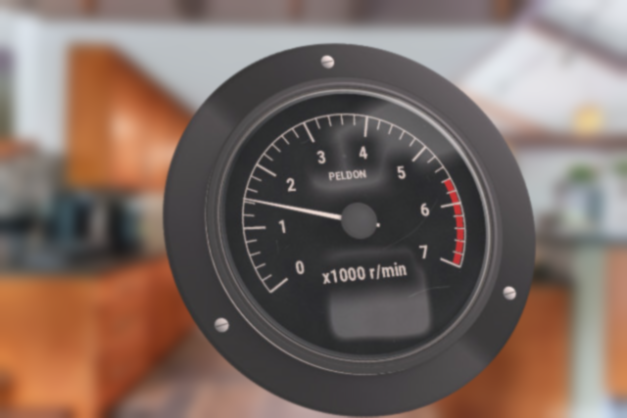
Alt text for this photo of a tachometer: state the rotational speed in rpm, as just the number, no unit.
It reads 1400
